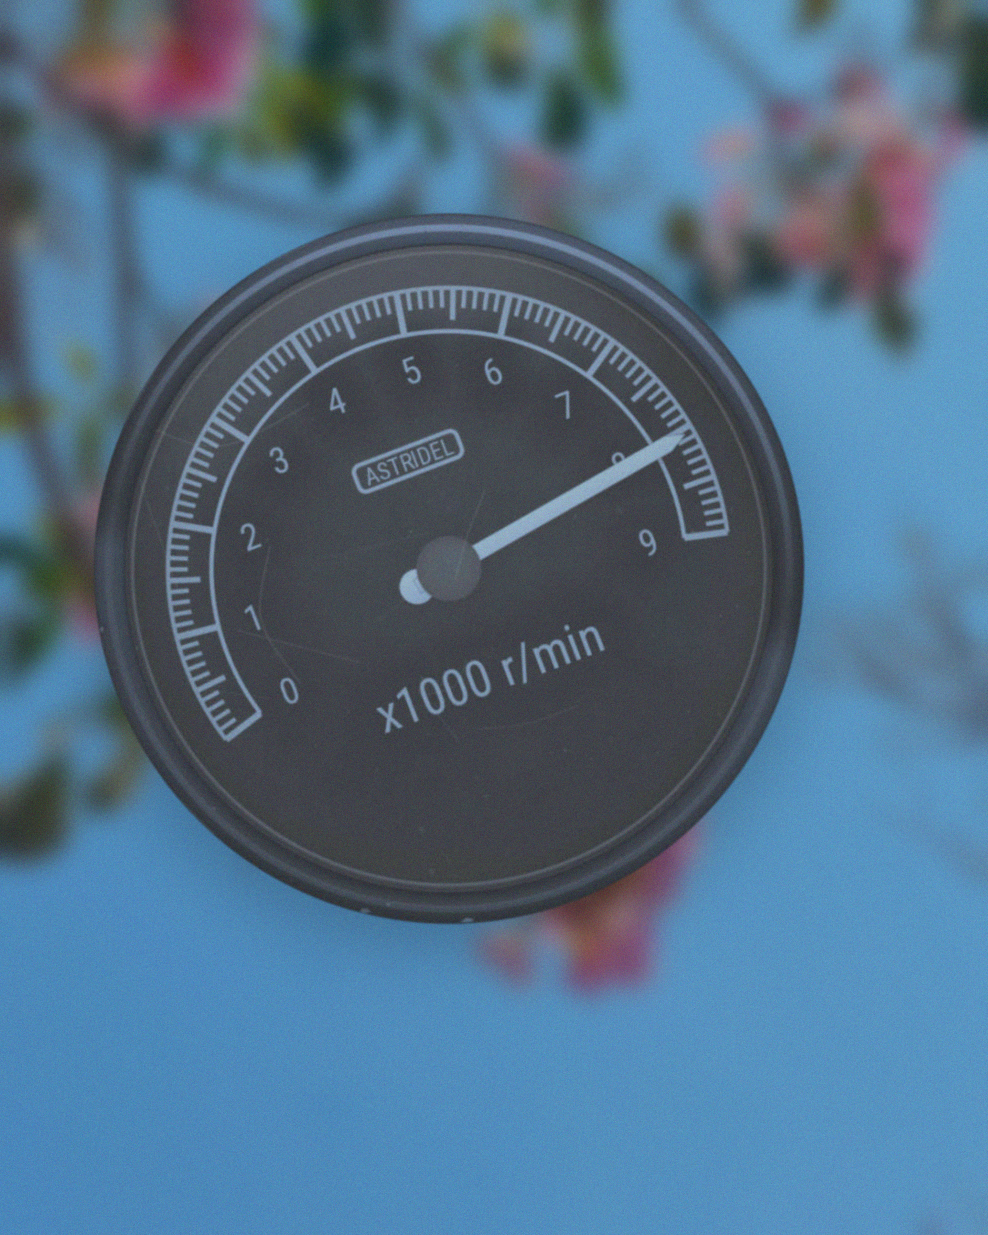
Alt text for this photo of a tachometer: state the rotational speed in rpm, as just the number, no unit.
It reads 8050
